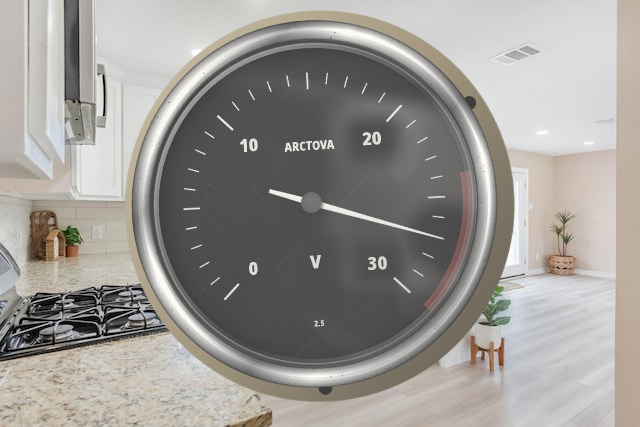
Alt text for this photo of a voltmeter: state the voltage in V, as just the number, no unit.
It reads 27
